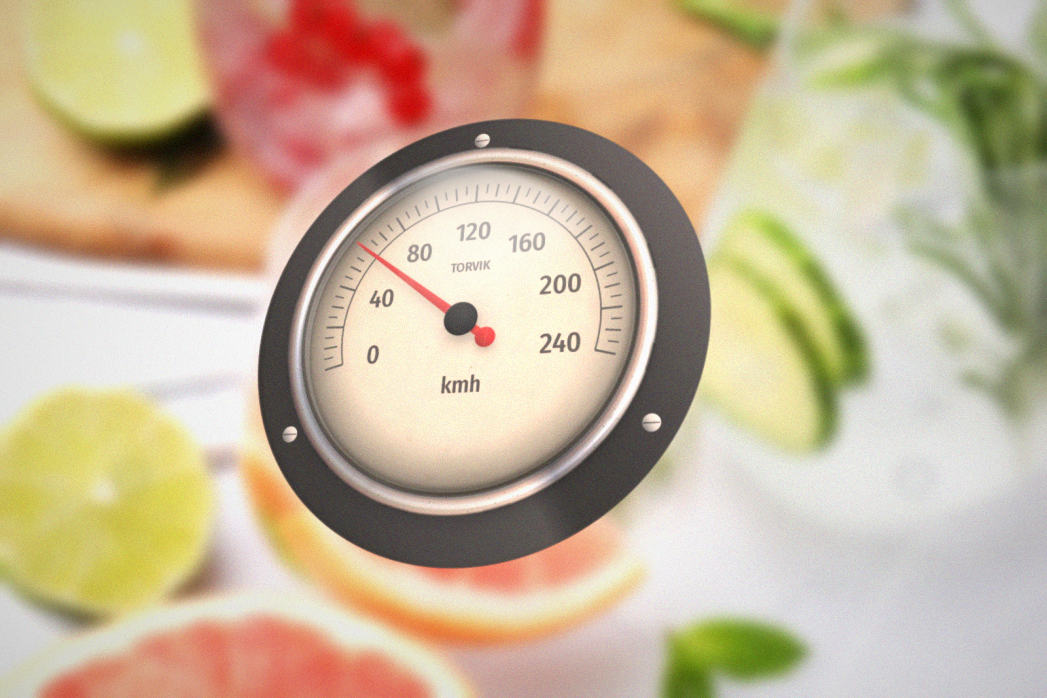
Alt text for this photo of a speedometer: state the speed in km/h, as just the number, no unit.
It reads 60
